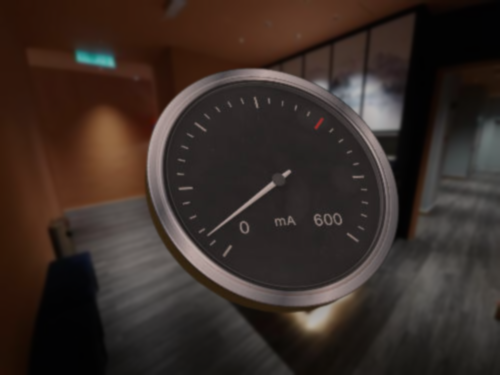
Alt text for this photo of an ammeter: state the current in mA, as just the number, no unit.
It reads 30
